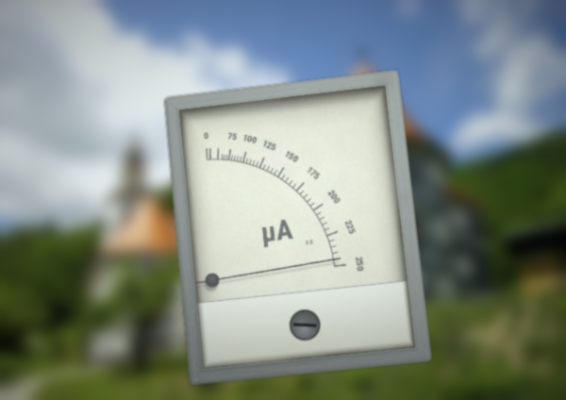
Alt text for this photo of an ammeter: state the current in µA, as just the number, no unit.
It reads 245
